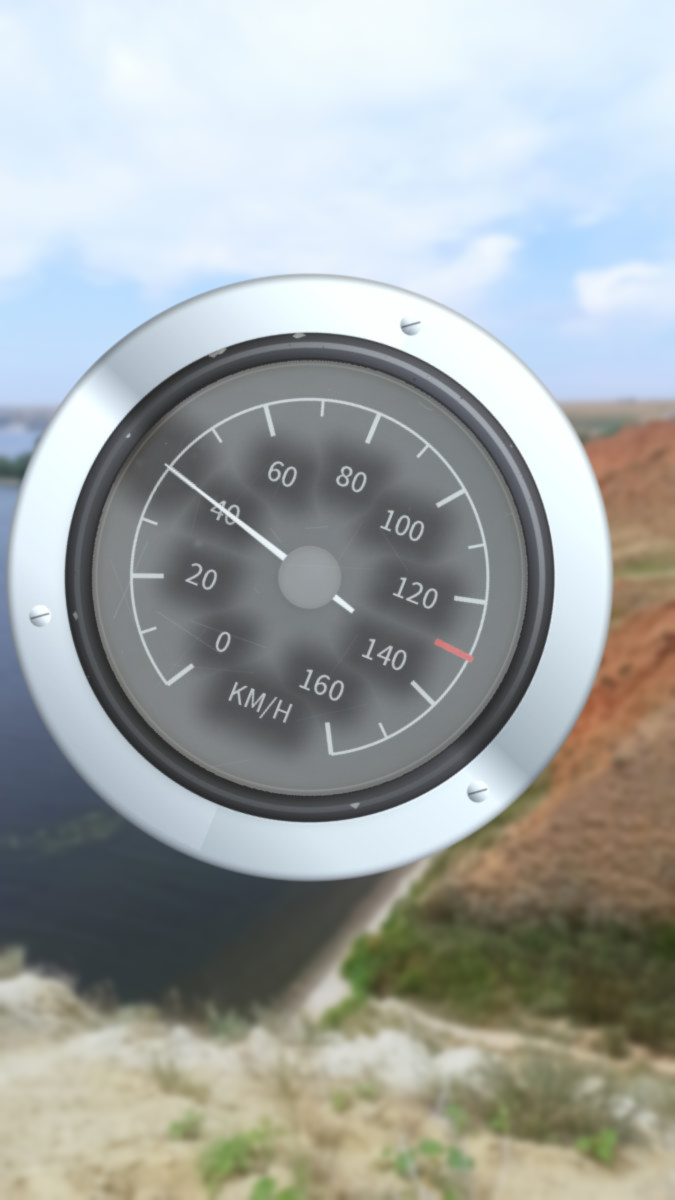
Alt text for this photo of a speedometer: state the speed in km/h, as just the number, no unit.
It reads 40
